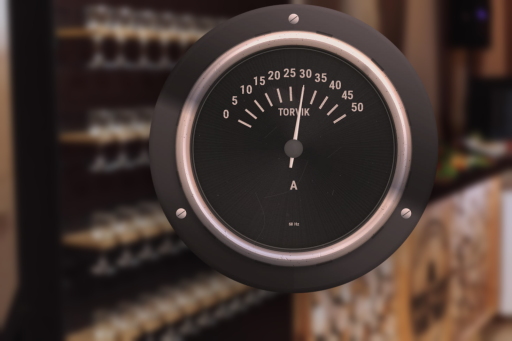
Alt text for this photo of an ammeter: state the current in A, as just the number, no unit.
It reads 30
